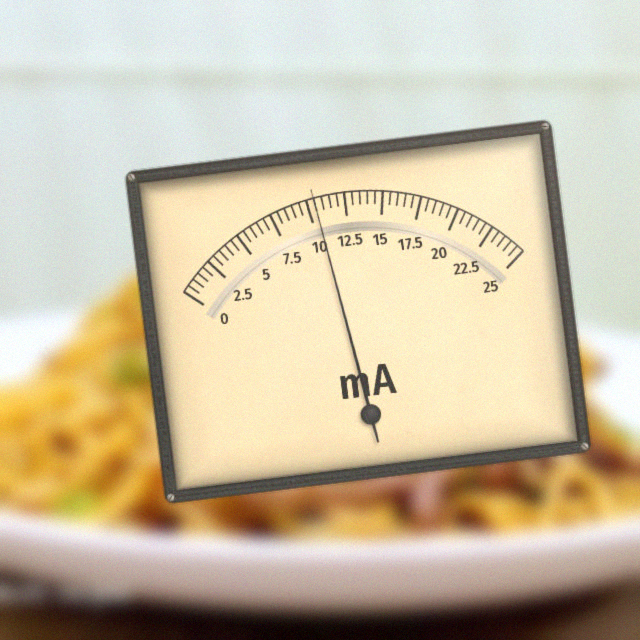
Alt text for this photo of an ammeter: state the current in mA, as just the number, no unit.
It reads 10.5
